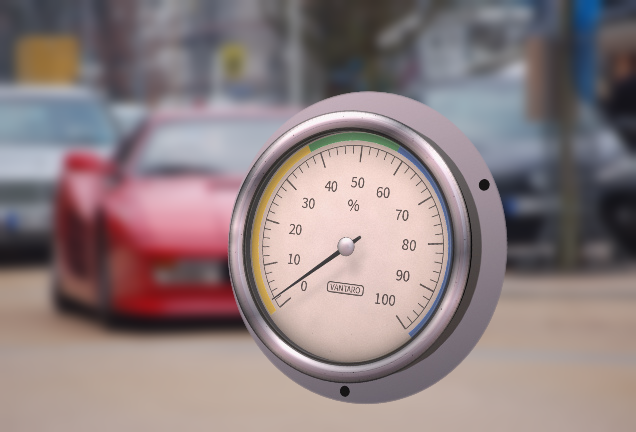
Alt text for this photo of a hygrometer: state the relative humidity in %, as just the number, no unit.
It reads 2
